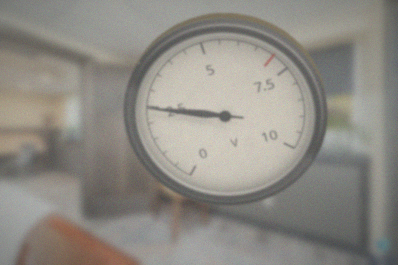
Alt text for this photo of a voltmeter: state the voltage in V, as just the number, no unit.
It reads 2.5
